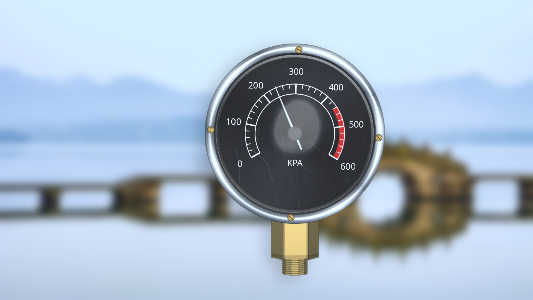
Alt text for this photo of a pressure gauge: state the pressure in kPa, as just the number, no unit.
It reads 240
